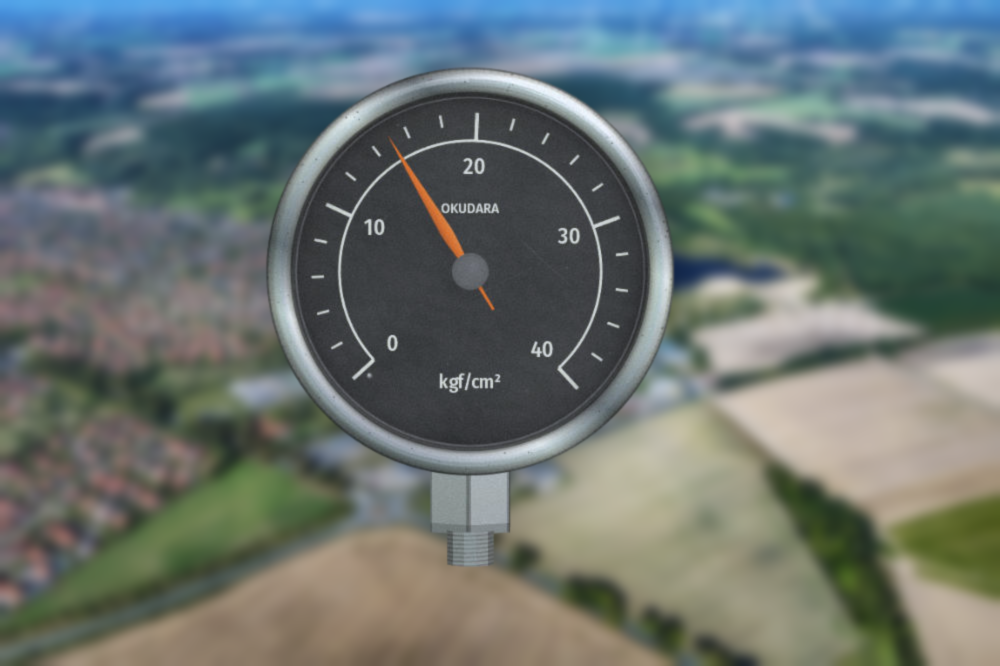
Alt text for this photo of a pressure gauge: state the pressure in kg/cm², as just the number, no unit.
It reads 15
